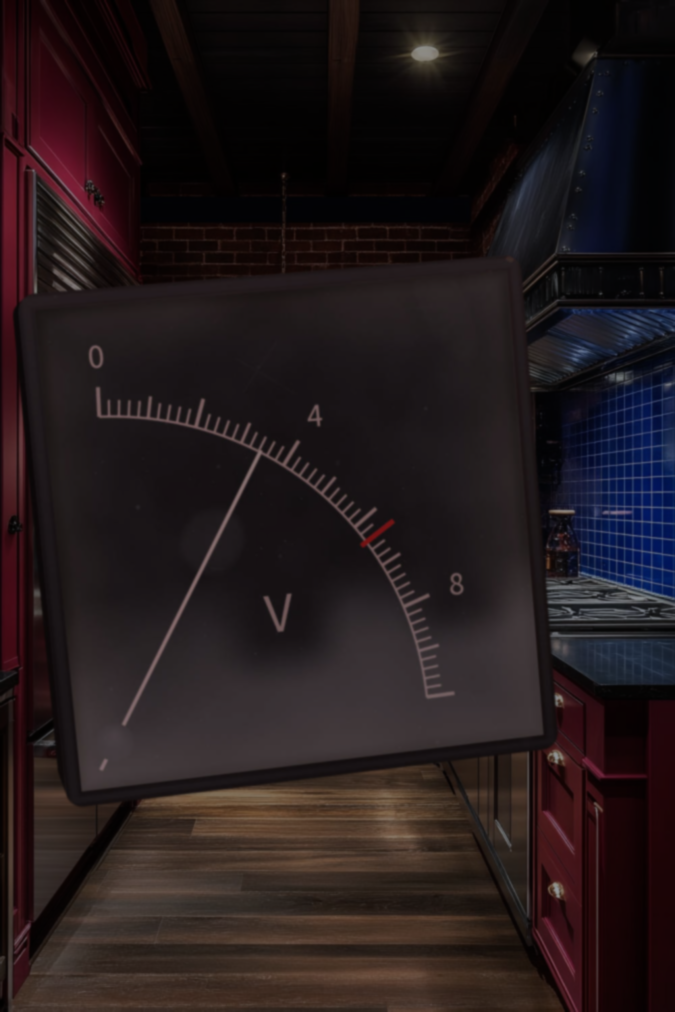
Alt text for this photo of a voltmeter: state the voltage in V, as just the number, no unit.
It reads 3.4
